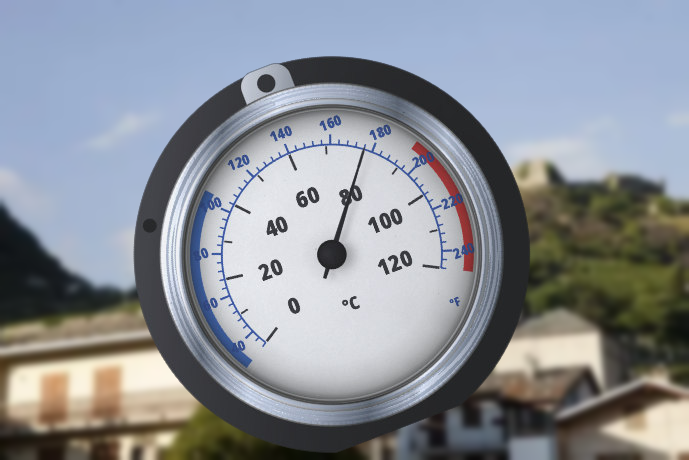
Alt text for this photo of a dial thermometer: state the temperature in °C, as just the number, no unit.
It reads 80
